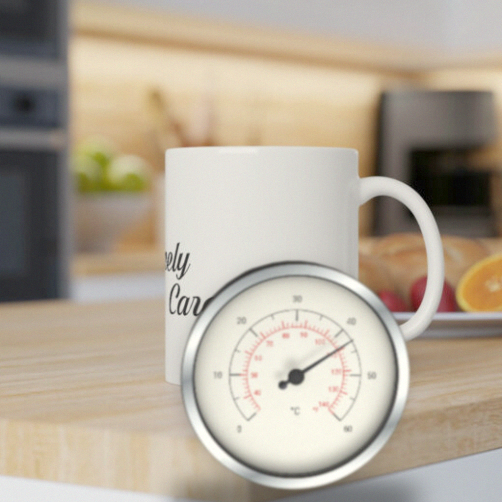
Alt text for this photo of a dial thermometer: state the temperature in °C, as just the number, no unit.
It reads 42.5
